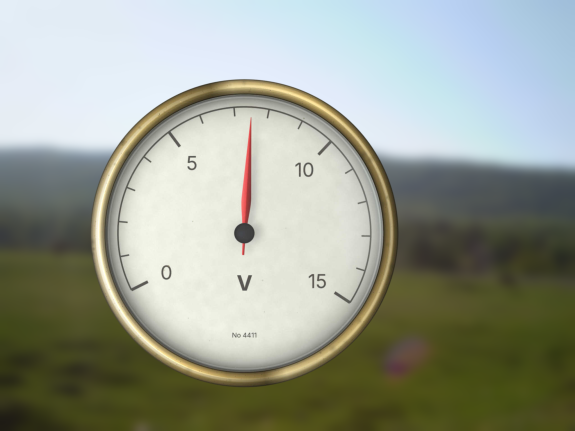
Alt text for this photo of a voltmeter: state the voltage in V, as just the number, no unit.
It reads 7.5
